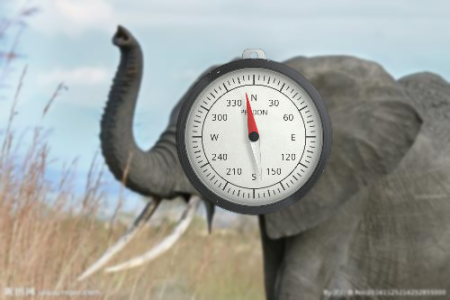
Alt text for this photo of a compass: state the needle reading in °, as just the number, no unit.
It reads 350
